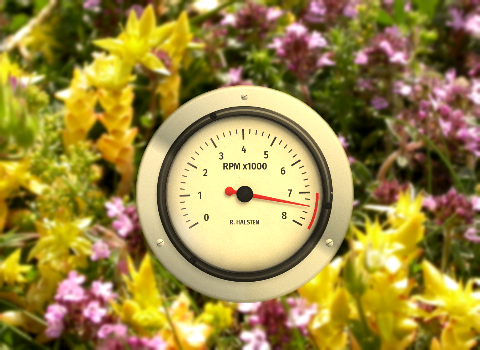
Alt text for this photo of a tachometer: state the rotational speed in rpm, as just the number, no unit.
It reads 7400
